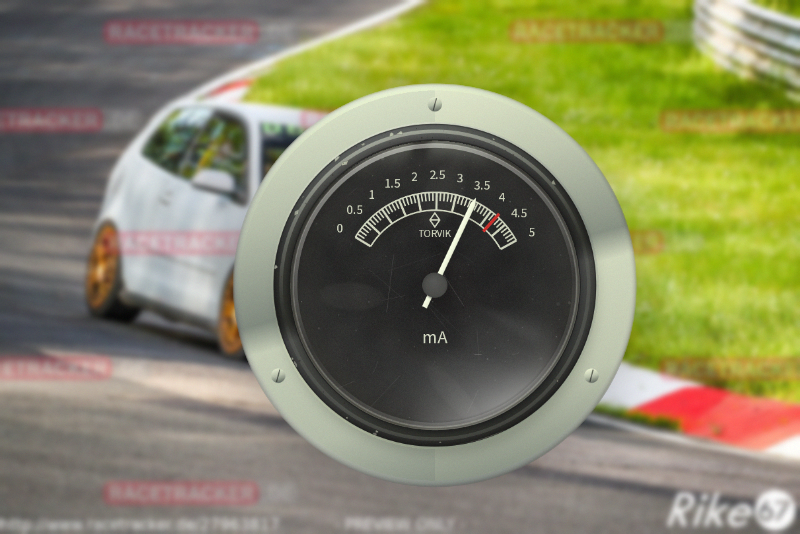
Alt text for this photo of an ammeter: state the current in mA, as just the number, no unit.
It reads 3.5
